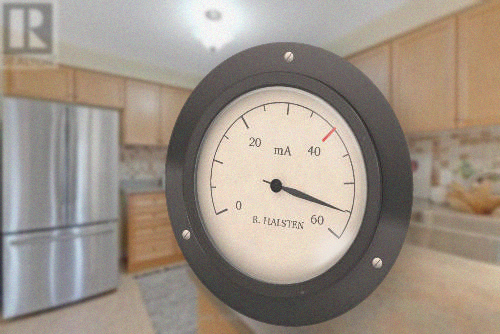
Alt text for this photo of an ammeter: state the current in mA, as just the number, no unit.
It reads 55
